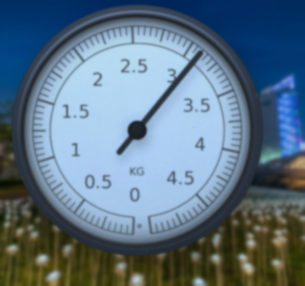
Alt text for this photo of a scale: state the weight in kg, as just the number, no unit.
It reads 3.1
